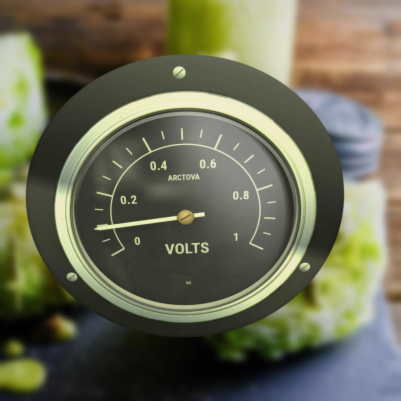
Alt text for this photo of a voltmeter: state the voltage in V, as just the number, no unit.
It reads 0.1
